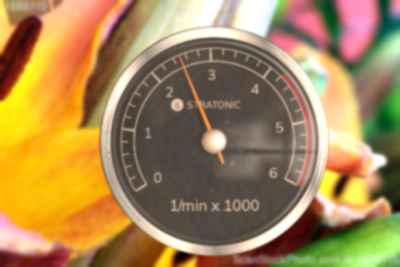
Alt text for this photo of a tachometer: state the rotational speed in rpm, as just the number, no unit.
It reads 2500
